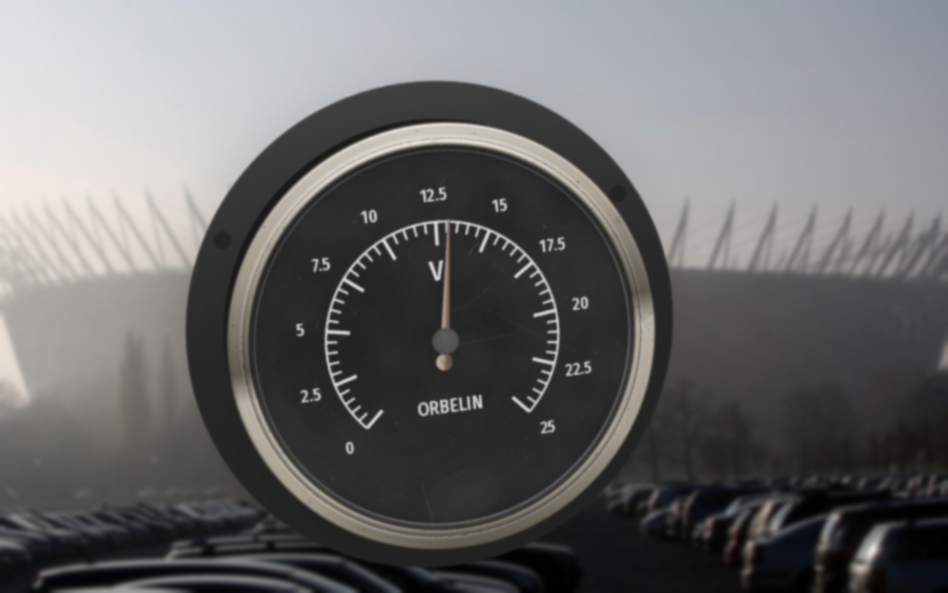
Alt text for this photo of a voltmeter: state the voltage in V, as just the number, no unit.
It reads 13
